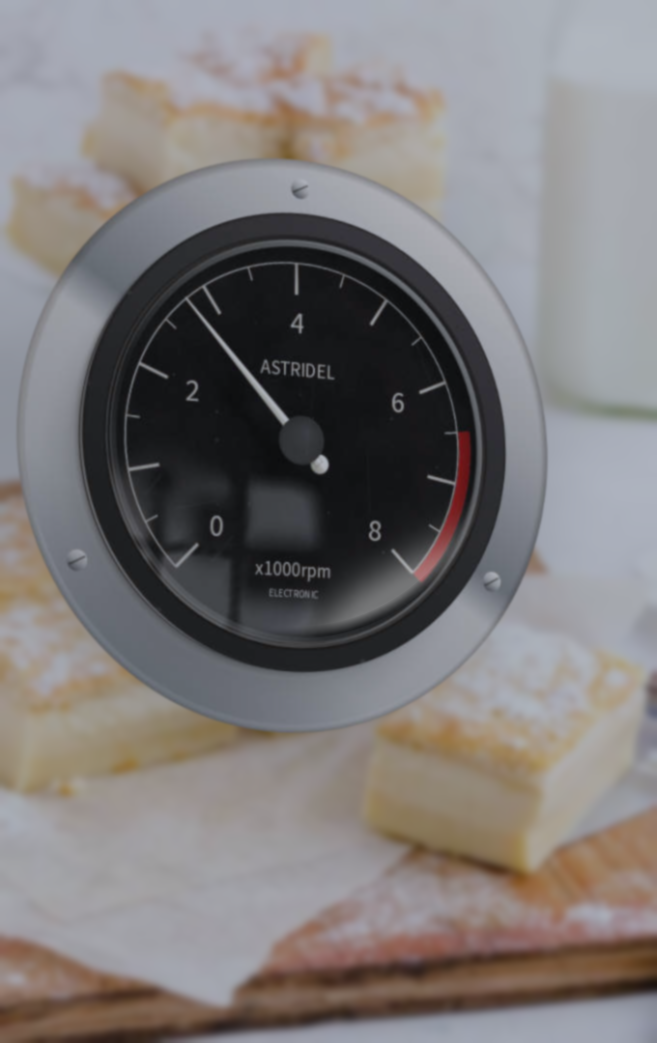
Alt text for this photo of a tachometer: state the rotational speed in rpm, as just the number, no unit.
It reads 2750
